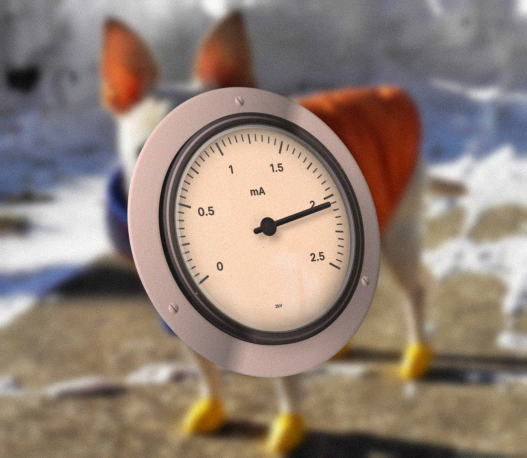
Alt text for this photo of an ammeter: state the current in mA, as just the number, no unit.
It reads 2.05
